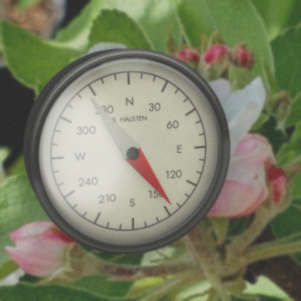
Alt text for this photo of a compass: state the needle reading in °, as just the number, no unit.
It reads 145
